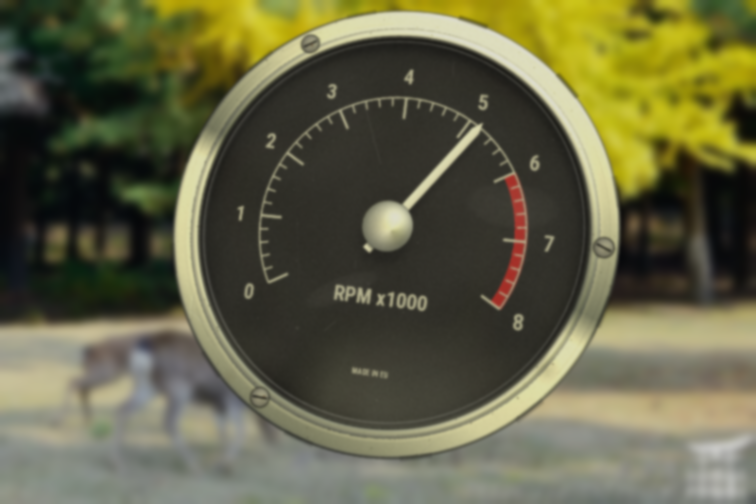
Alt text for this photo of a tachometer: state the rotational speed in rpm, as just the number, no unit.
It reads 5200
